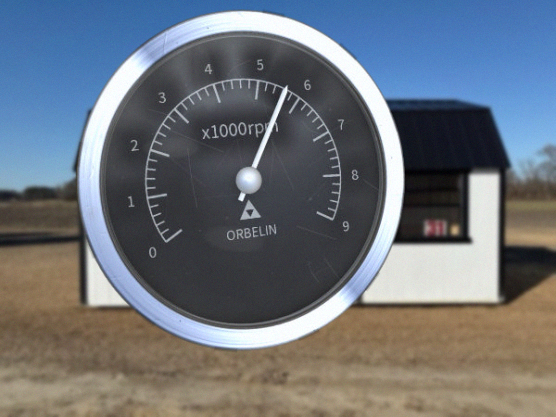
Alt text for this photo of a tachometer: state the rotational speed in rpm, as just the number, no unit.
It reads 5600
